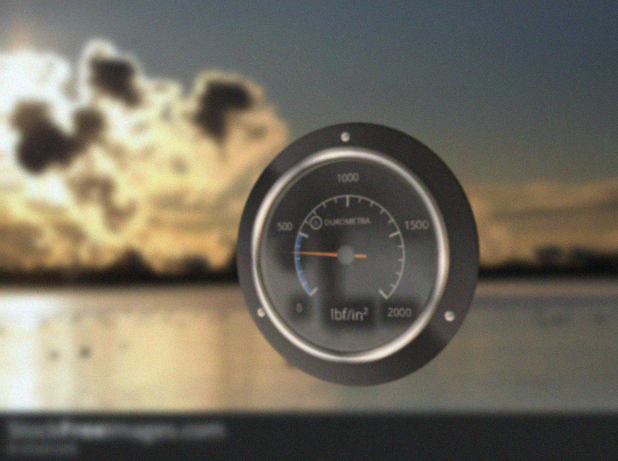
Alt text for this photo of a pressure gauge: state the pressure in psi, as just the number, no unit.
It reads 350
